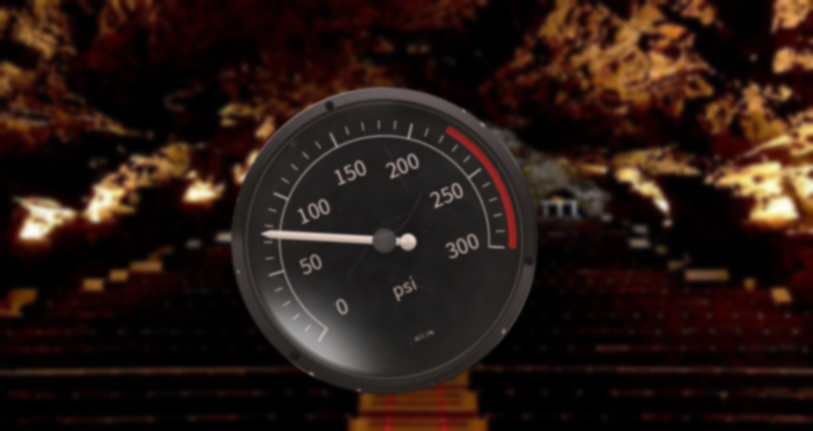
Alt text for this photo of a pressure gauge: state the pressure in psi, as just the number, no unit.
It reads 75
